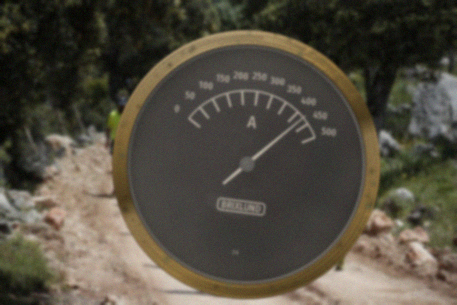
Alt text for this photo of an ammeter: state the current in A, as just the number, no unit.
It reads 425
